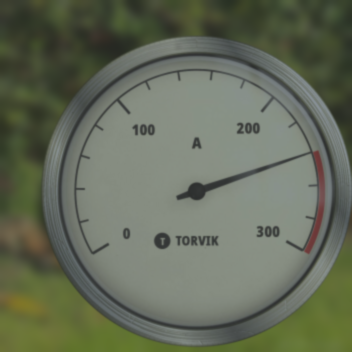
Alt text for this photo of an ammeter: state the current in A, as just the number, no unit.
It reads 240
